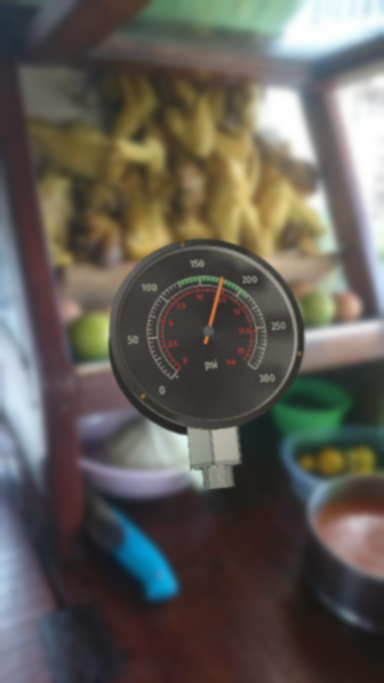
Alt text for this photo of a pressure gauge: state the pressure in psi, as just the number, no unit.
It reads 175
